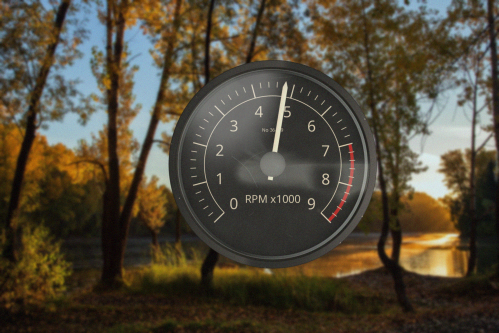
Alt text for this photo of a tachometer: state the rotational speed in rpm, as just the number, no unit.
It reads 4800
